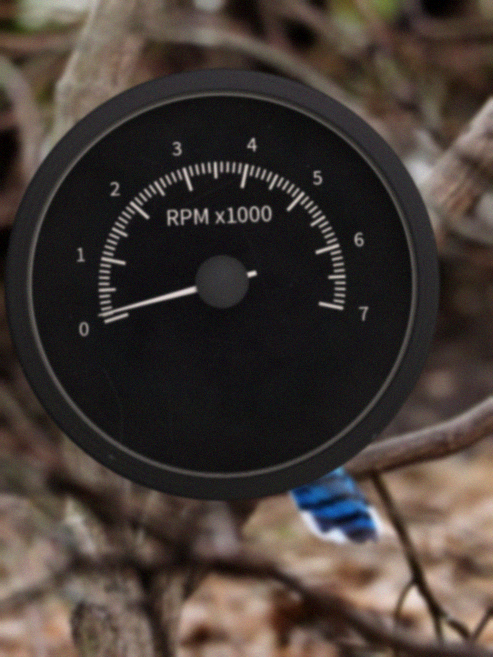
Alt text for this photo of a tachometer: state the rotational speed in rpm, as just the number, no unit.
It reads 100
